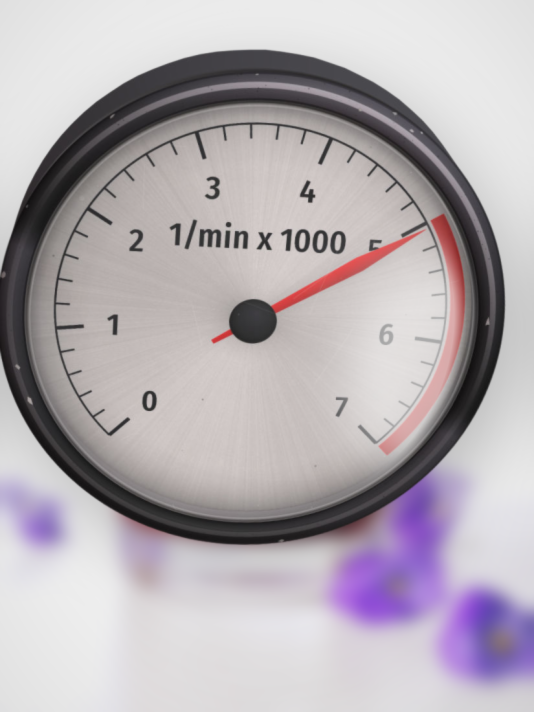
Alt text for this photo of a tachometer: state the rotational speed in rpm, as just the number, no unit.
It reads 5000
